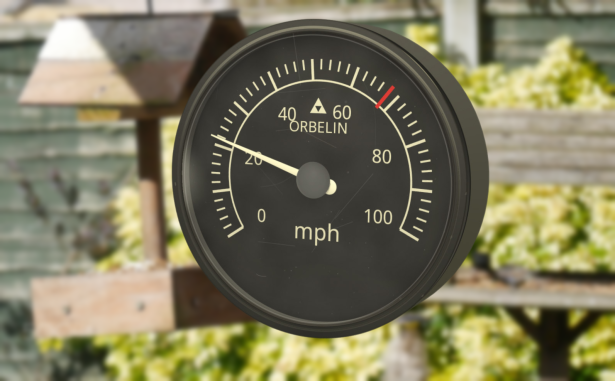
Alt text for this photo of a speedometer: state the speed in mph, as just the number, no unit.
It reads 22
